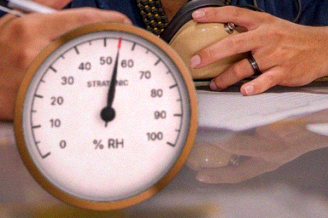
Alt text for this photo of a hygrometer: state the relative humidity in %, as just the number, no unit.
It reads 55
